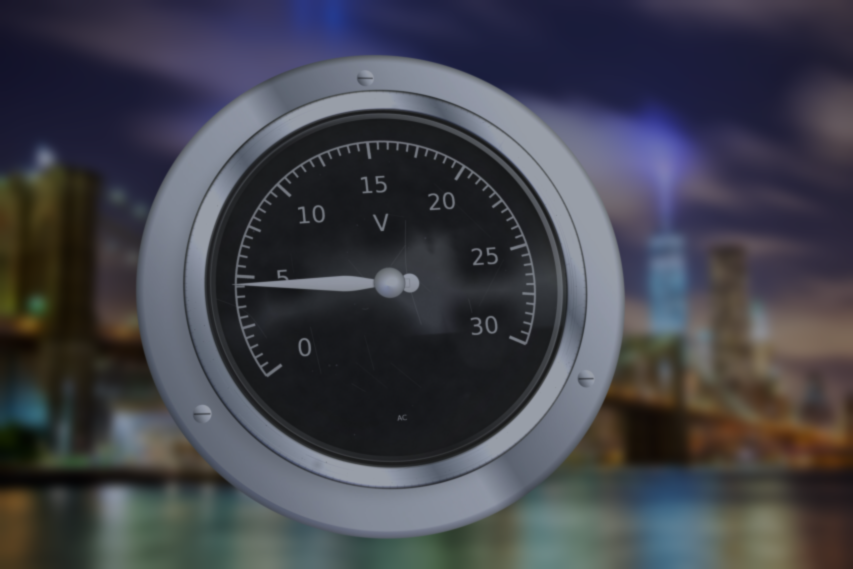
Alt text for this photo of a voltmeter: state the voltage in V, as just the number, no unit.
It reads 4.5
